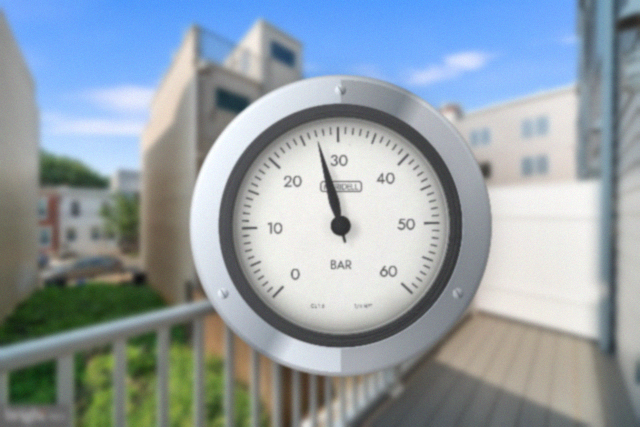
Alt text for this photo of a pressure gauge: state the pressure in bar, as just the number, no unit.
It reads 27
